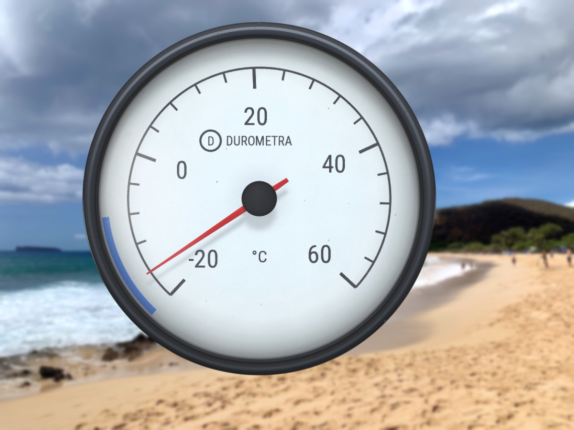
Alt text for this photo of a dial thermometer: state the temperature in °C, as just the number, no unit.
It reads -16
